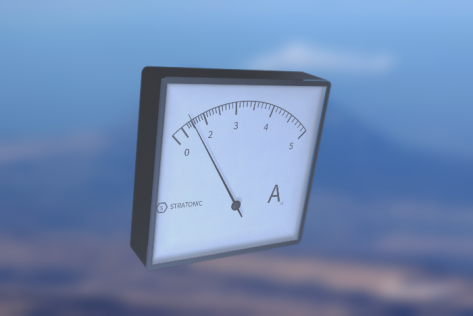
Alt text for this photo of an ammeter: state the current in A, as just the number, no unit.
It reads 1.5
